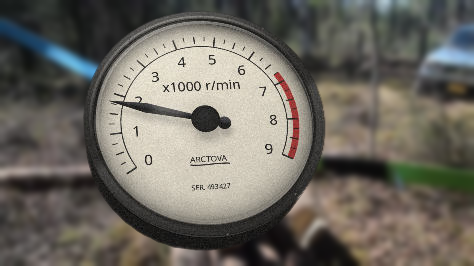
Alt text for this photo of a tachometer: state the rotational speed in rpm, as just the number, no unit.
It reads 1750
